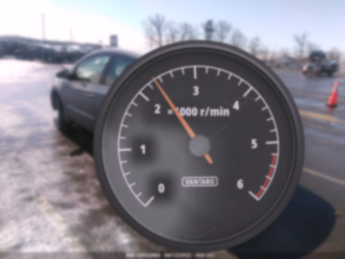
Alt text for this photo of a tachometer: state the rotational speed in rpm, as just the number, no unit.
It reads 2300
